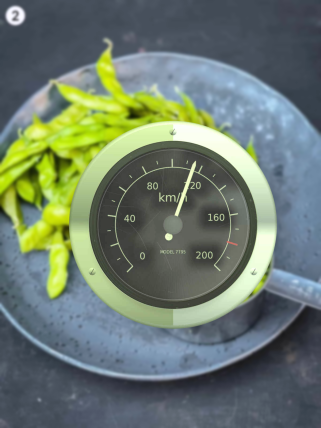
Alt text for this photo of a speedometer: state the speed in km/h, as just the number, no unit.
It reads 115
